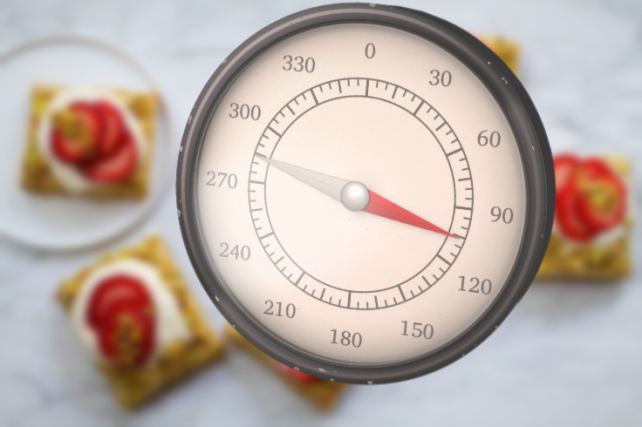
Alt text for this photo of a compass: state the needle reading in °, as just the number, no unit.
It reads 105
